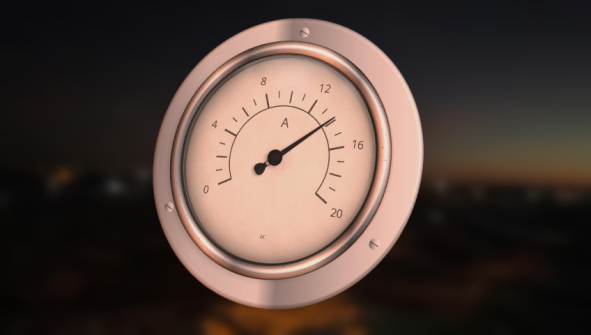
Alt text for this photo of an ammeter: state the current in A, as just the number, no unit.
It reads 14
